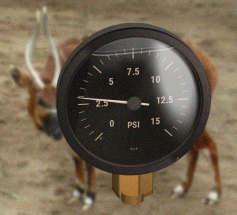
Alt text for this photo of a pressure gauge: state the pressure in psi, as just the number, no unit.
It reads 3
